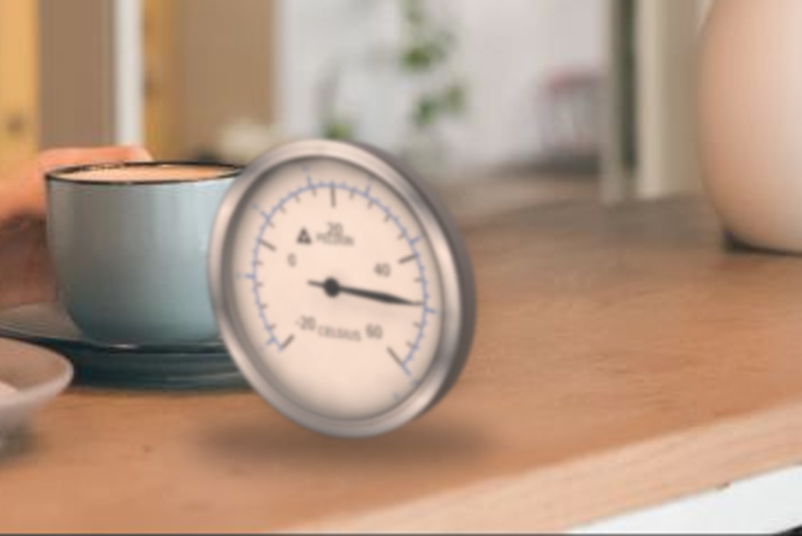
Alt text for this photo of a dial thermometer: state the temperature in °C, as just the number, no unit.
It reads 48
